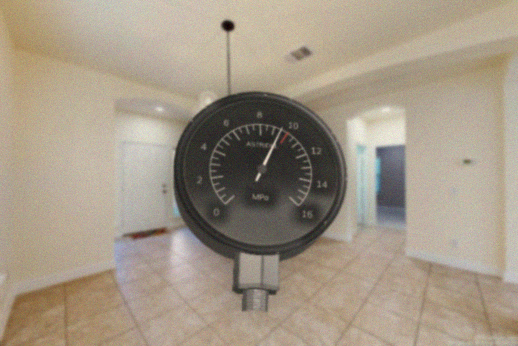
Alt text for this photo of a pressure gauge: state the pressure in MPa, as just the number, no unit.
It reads 9.5
